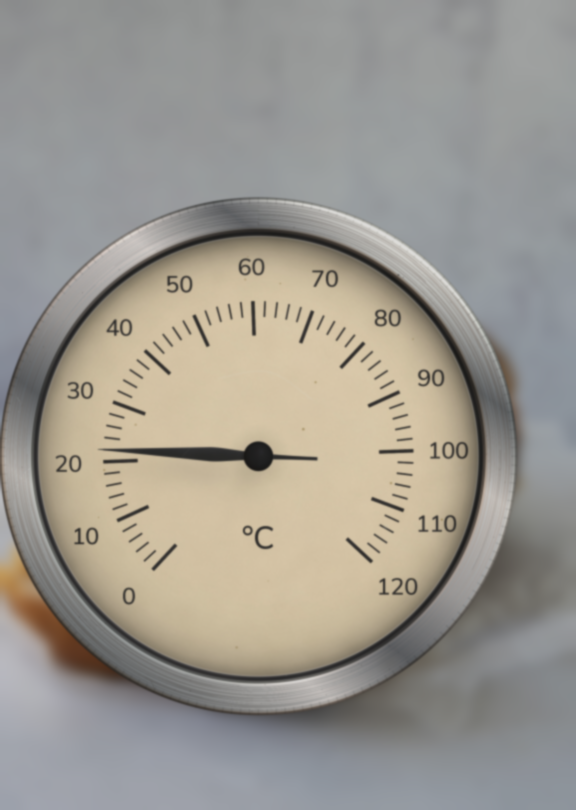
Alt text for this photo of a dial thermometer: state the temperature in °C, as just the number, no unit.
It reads 22
